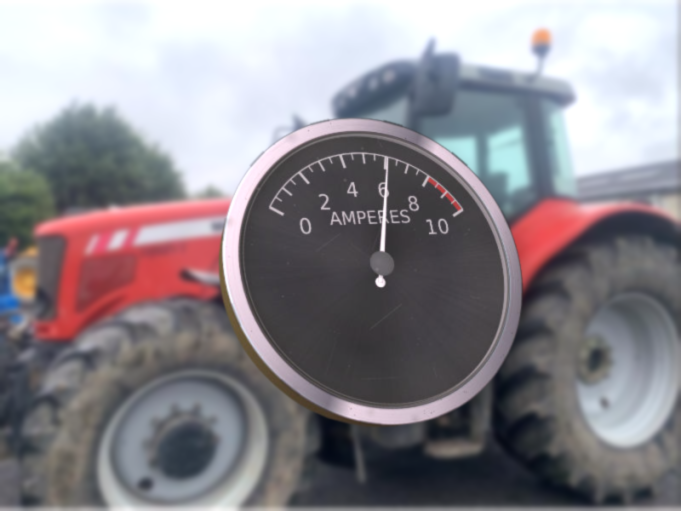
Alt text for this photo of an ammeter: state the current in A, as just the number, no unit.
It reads 6
